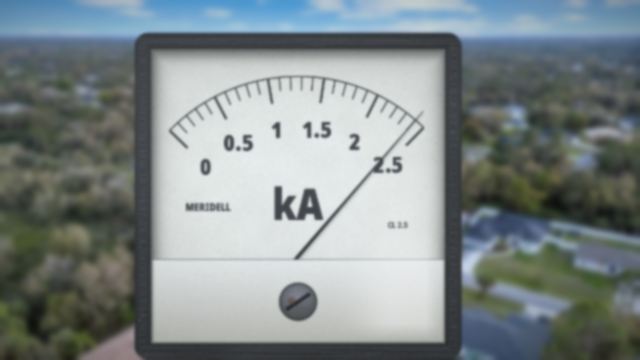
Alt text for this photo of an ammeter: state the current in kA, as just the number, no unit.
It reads 2.4
